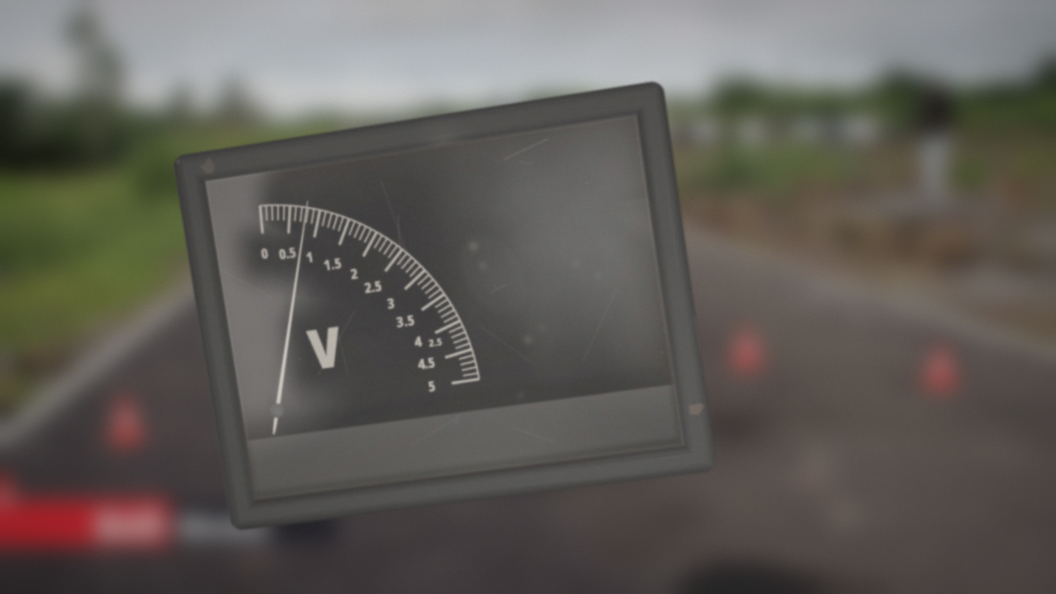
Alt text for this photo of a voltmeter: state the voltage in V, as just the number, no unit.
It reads 0.8
